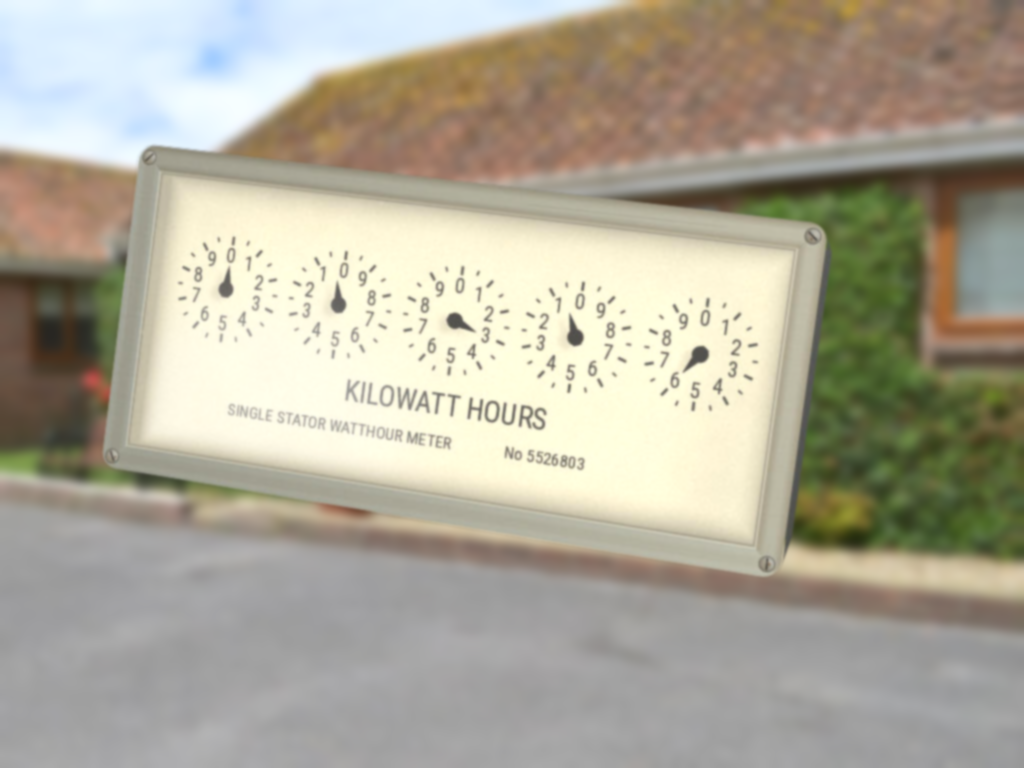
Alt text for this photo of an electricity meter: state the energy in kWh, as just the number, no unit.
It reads 306
